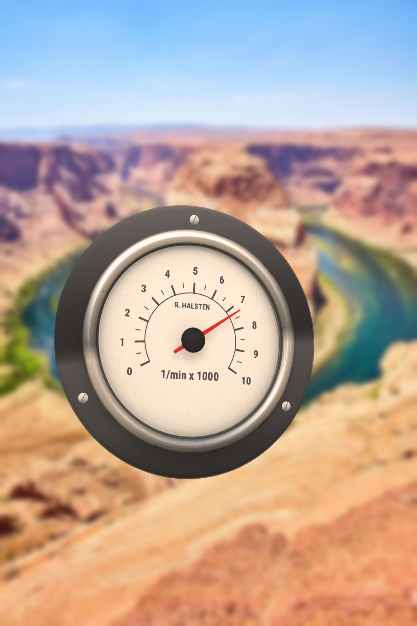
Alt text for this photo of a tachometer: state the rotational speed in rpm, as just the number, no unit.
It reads 7250
